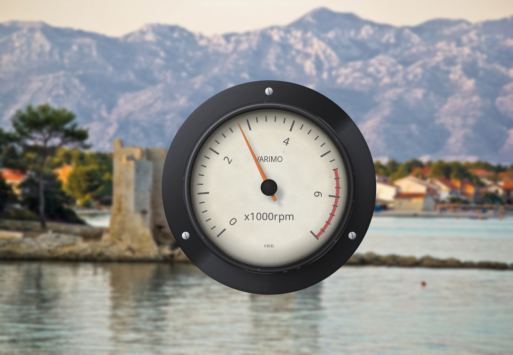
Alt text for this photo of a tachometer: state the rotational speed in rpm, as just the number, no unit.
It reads 2800
